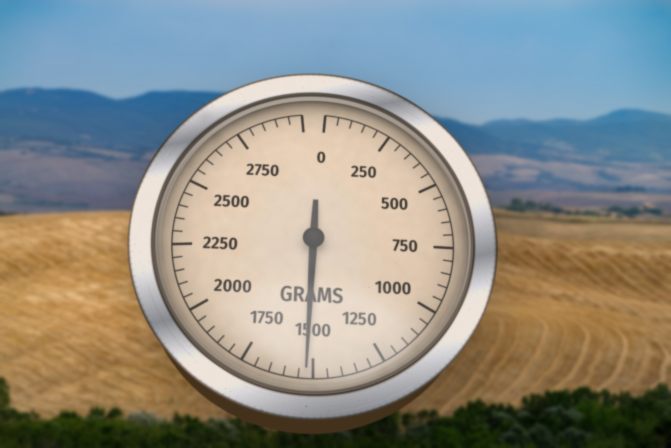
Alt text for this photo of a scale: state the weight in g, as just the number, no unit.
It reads 1525
